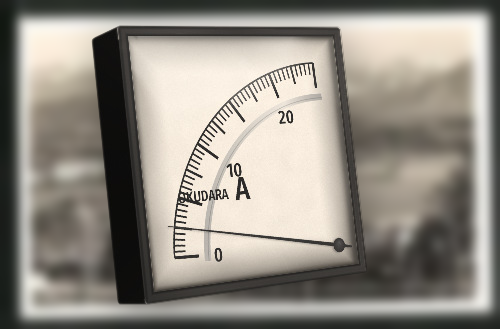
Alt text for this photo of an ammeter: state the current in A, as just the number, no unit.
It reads 2.5
